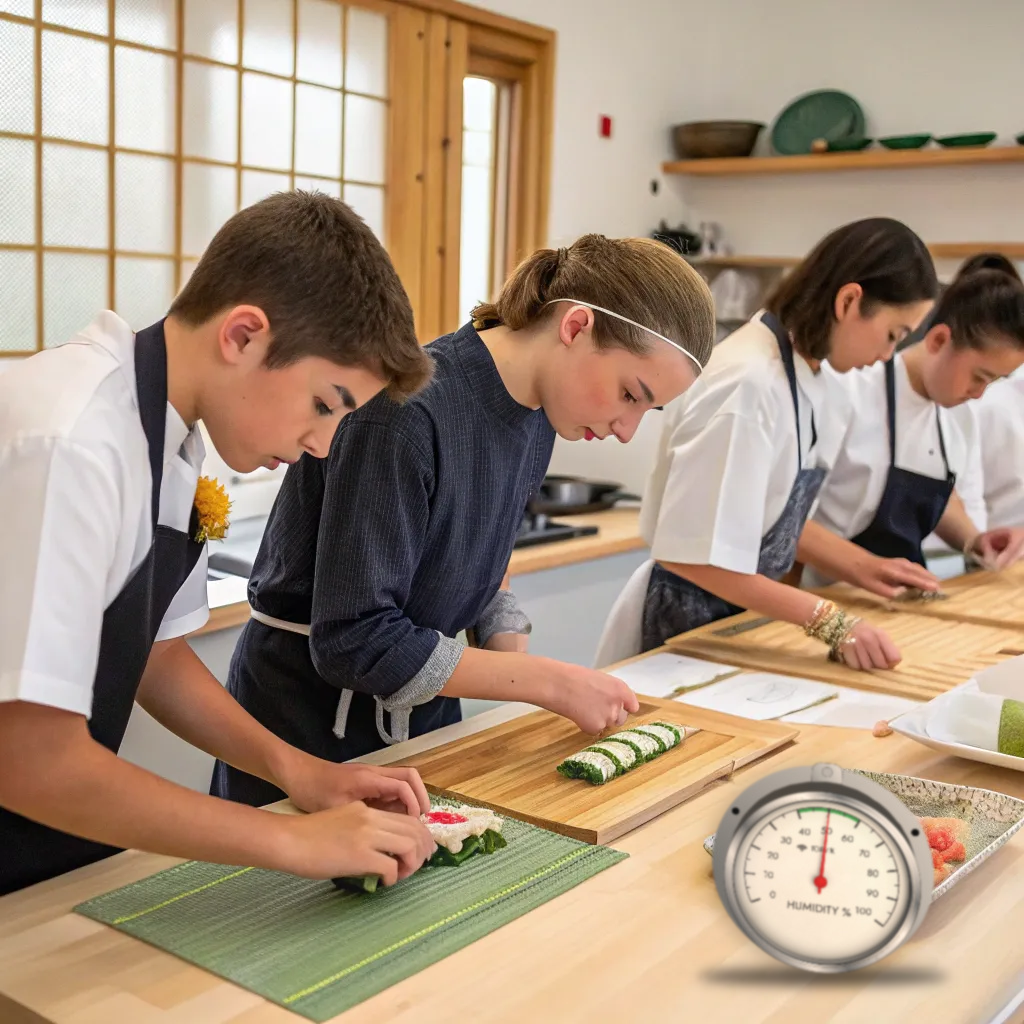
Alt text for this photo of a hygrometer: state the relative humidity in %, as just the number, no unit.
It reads 50
